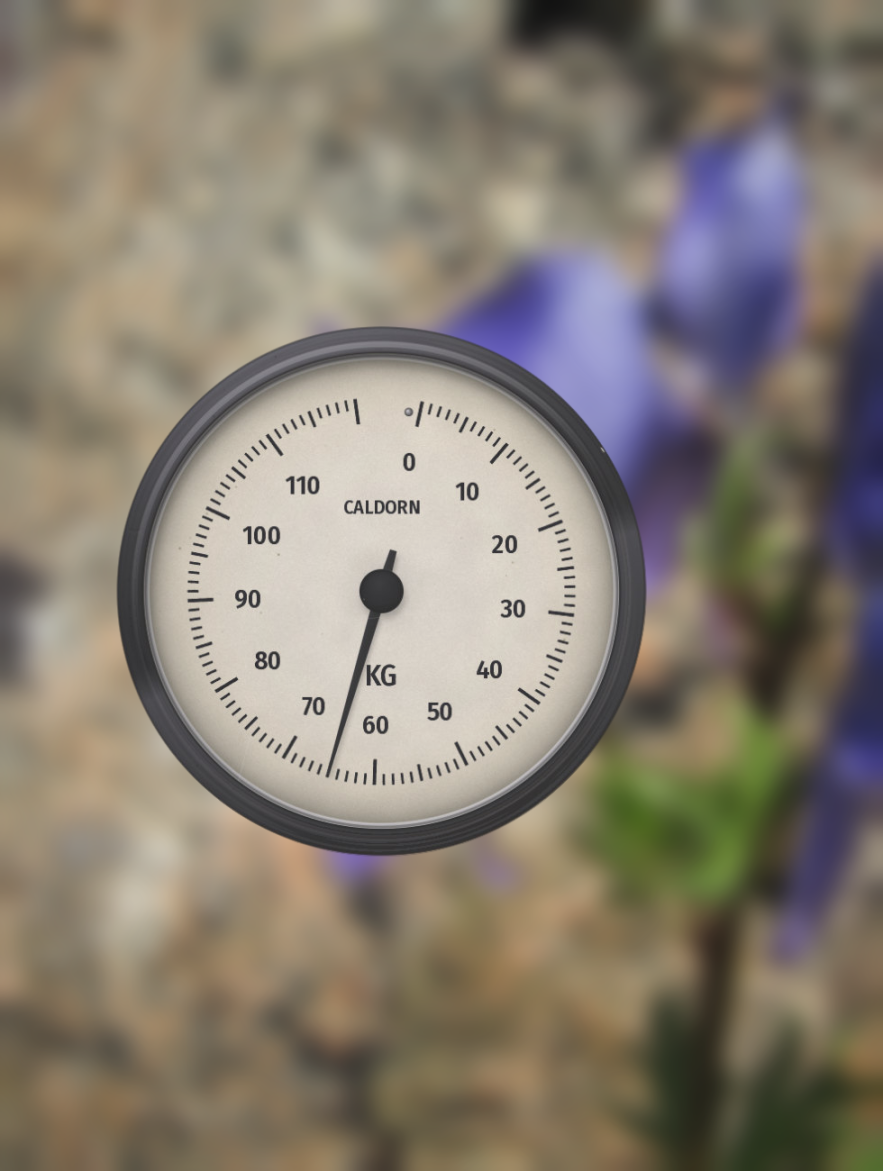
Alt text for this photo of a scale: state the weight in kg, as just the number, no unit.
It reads 65
